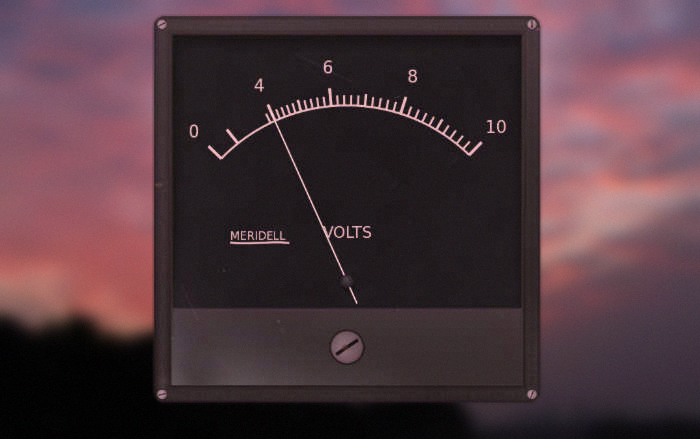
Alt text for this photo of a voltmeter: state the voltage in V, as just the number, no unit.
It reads 4
